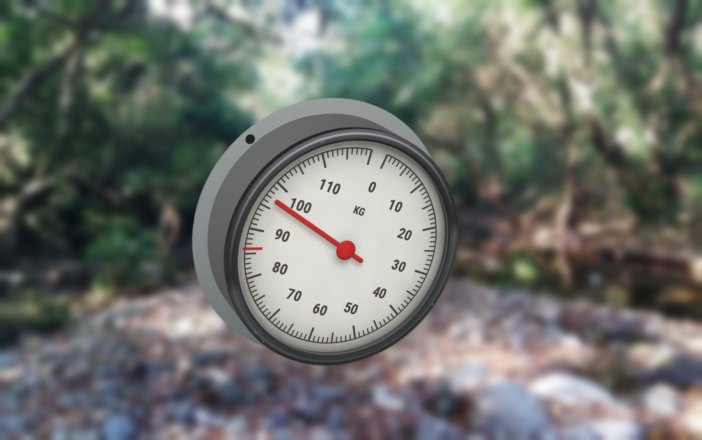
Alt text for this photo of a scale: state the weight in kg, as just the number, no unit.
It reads 97
